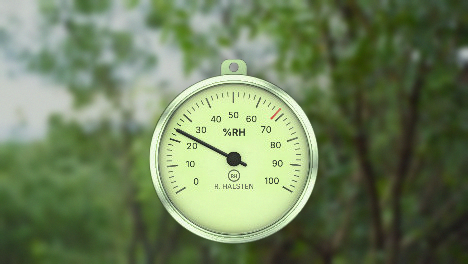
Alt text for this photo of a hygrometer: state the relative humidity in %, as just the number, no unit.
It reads 24
